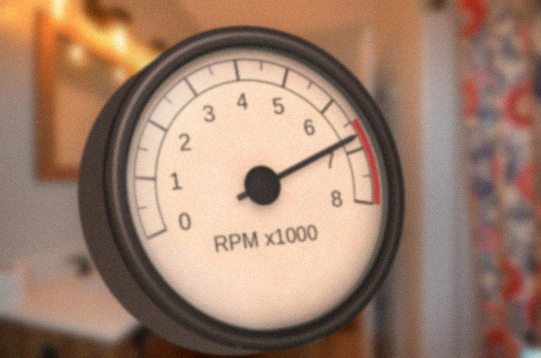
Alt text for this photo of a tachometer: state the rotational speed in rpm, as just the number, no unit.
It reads 6750
